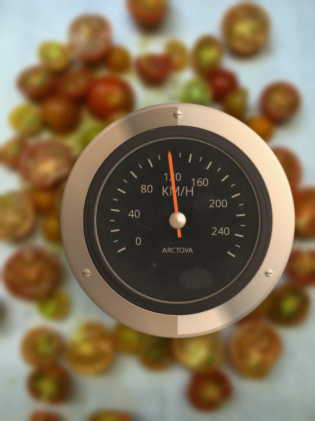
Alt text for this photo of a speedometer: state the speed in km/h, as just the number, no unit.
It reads 120
